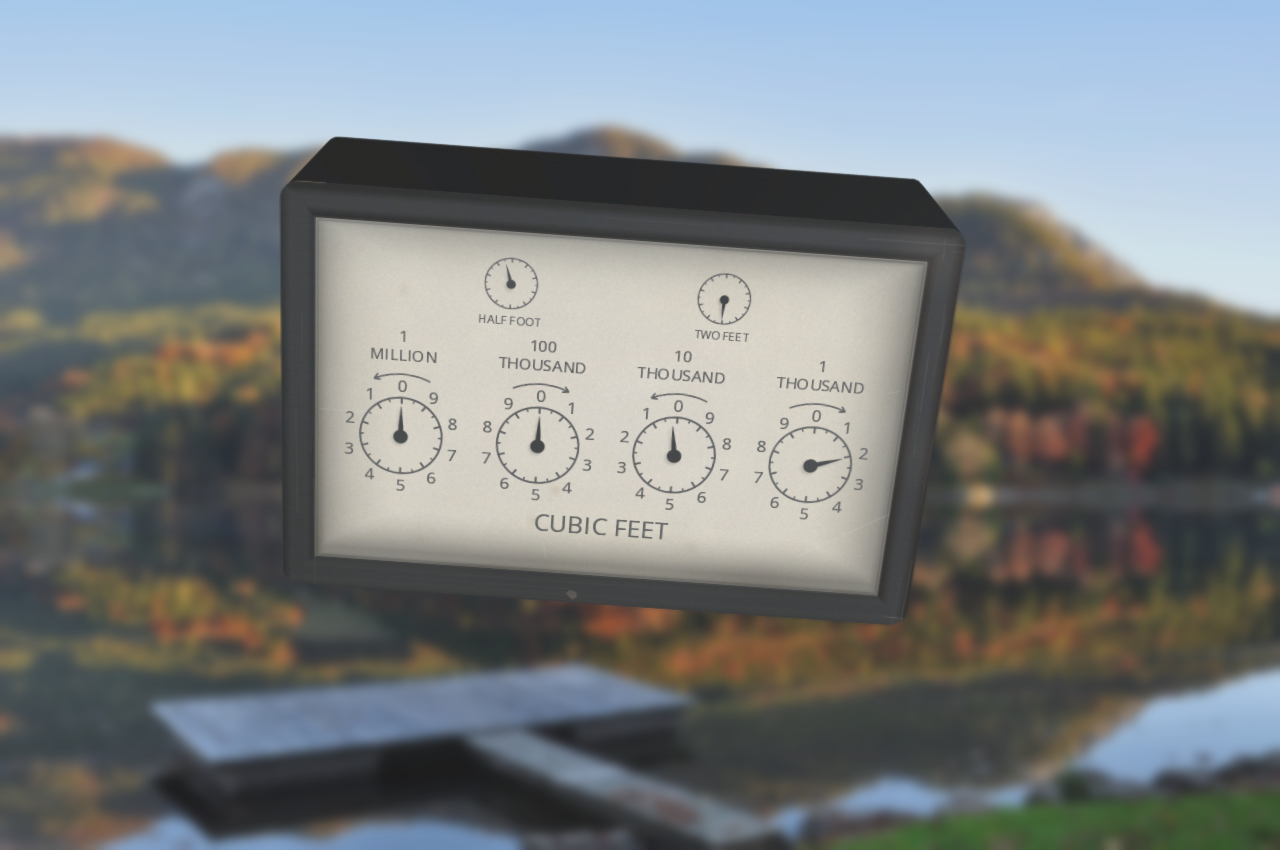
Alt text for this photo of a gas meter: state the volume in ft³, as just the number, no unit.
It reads 200
